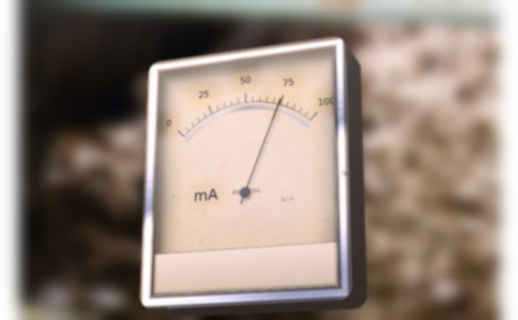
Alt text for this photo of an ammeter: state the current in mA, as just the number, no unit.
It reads 75
